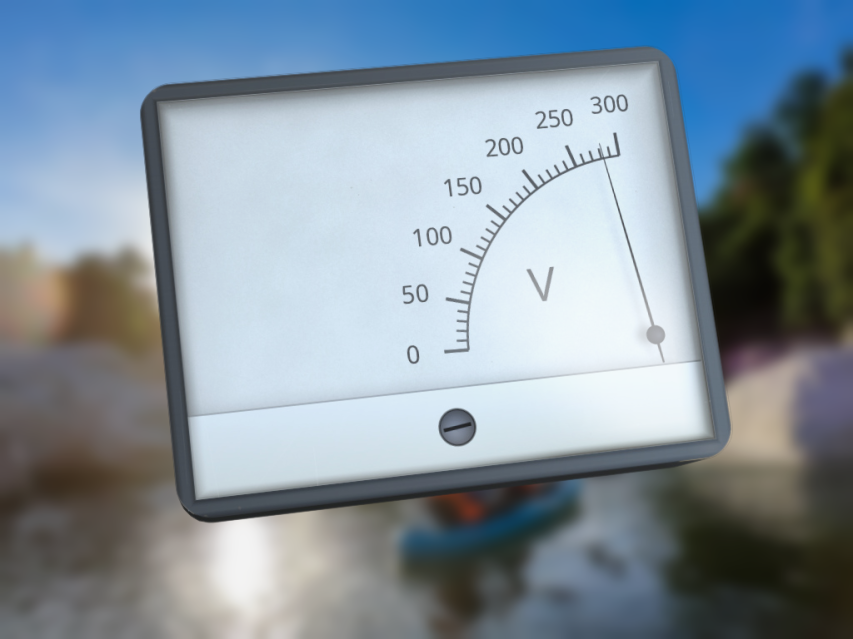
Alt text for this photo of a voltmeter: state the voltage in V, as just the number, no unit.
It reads 280
